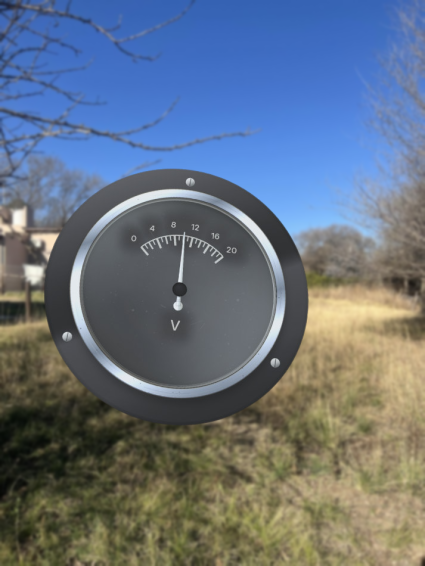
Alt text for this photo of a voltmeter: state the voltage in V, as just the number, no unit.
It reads 10
